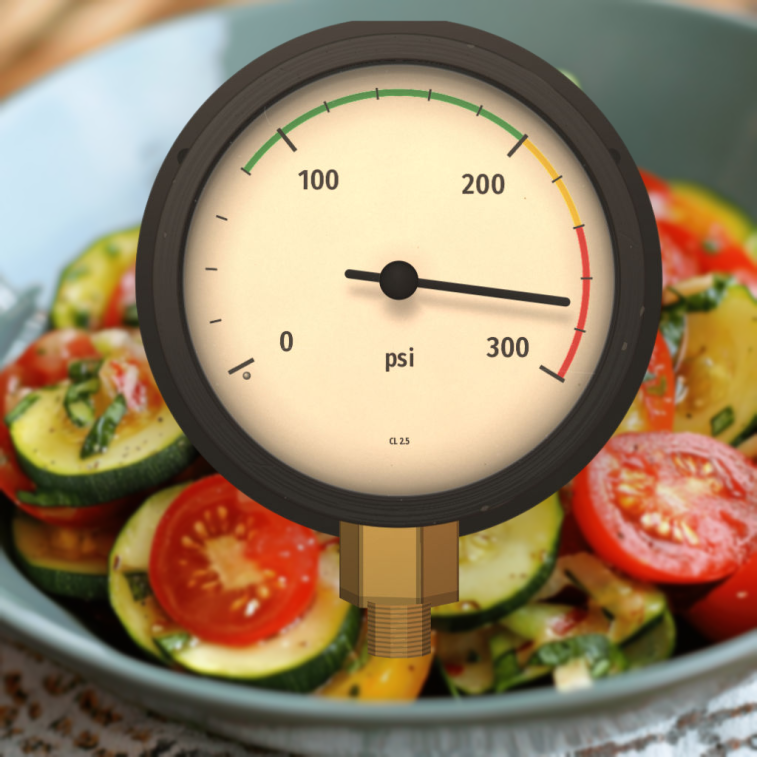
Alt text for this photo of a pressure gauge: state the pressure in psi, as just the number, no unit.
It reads 270
